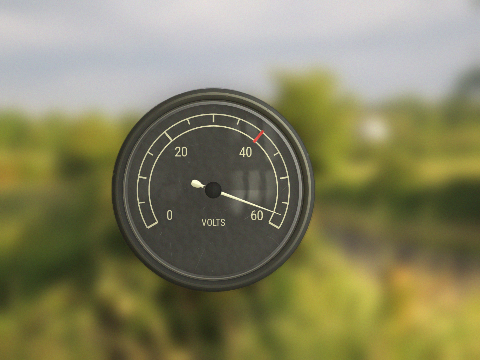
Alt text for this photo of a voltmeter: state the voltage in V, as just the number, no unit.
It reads 57.5
